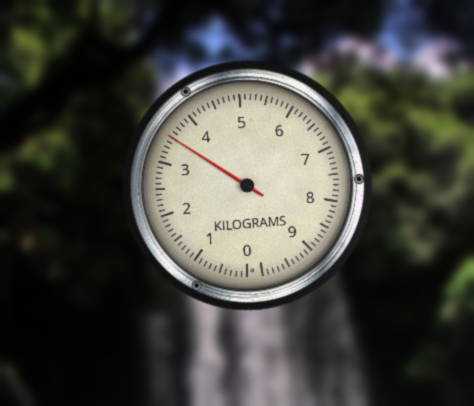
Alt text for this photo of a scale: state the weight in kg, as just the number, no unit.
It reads 3.5
